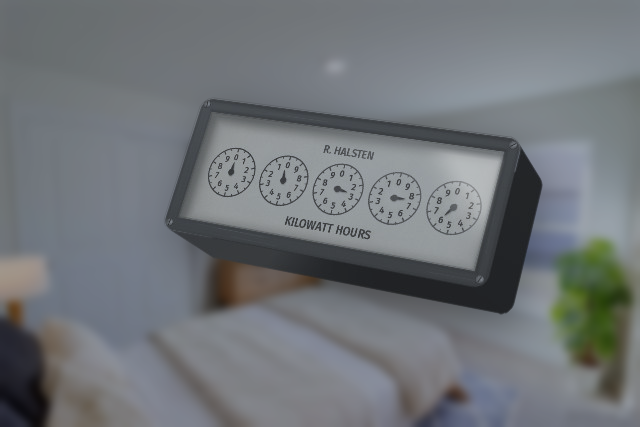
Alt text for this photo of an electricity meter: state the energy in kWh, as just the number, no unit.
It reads 276
